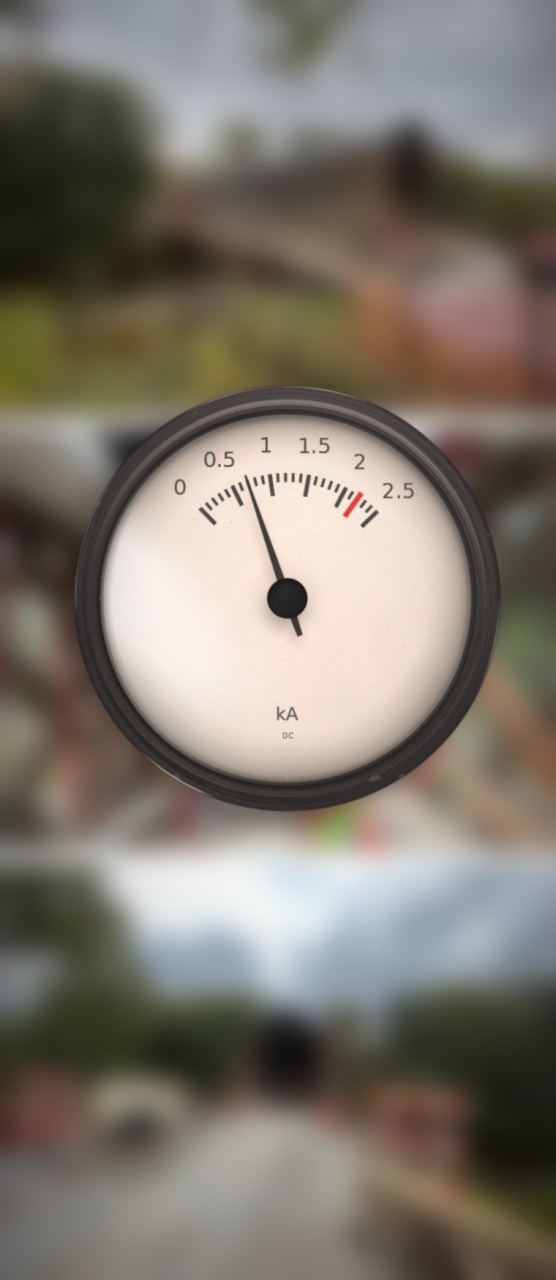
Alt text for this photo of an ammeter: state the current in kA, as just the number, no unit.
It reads 0.7
